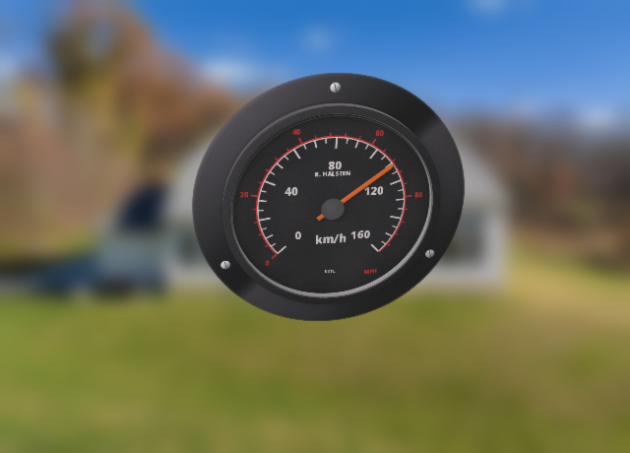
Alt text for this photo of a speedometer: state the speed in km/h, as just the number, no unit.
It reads 110
